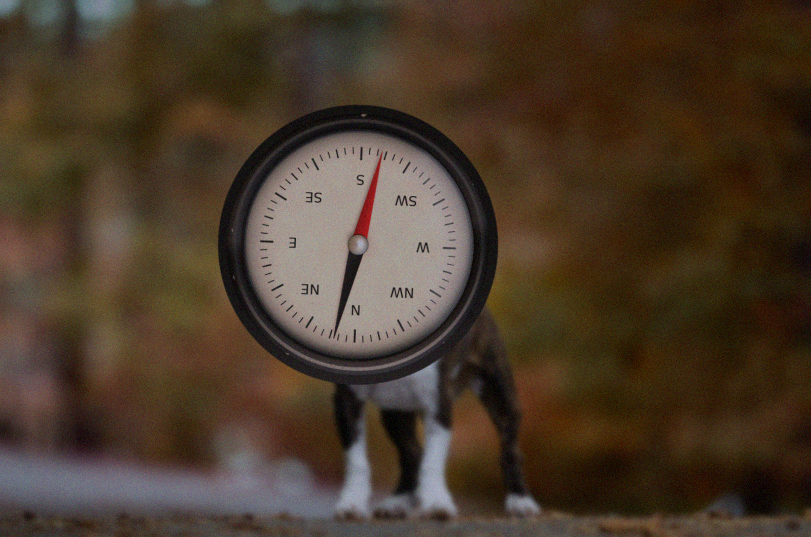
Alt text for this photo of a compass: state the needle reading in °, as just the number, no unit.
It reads 192.5
